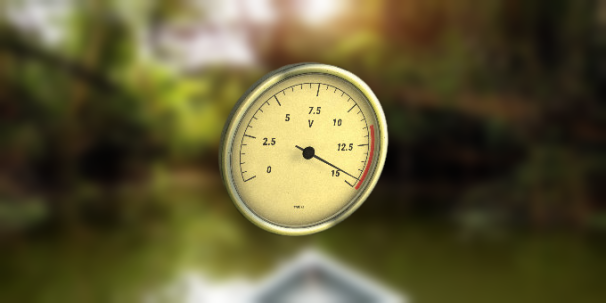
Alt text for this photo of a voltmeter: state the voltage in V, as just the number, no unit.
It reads 14.5
